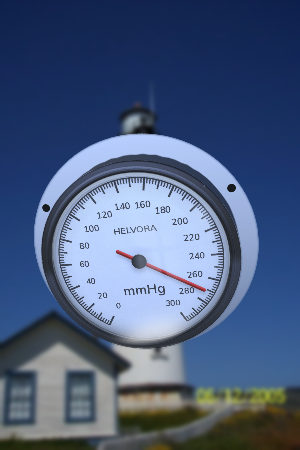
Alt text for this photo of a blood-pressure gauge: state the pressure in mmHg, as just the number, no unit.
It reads 270
